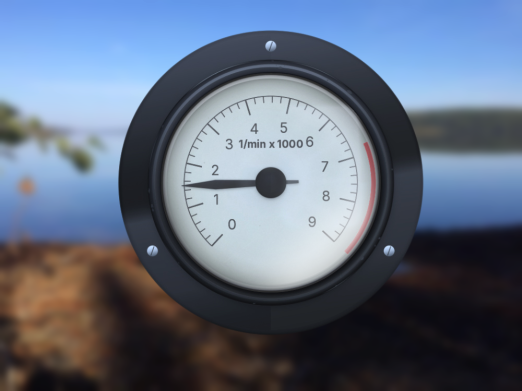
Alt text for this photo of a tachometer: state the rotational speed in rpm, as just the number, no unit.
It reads 1500
